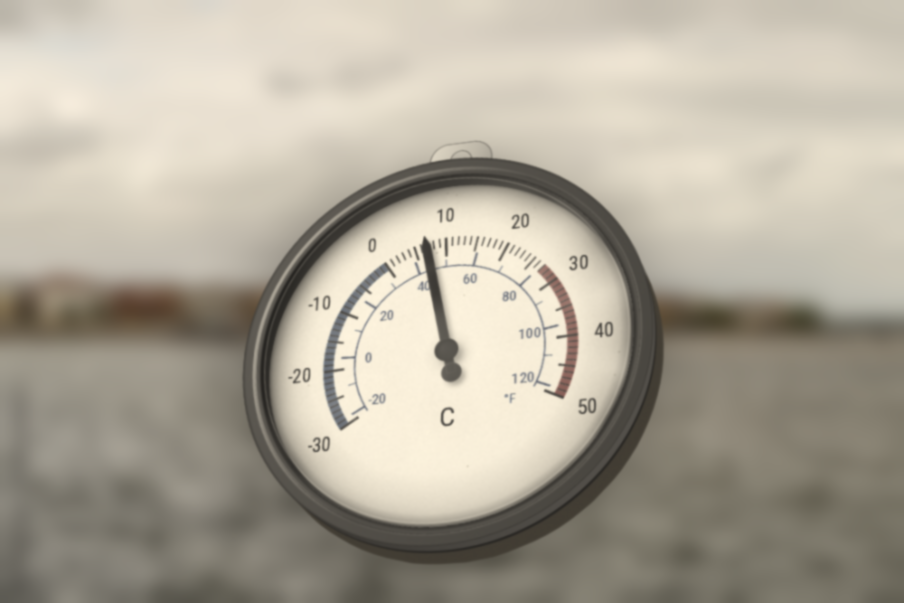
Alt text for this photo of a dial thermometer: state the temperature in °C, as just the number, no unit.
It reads 7
